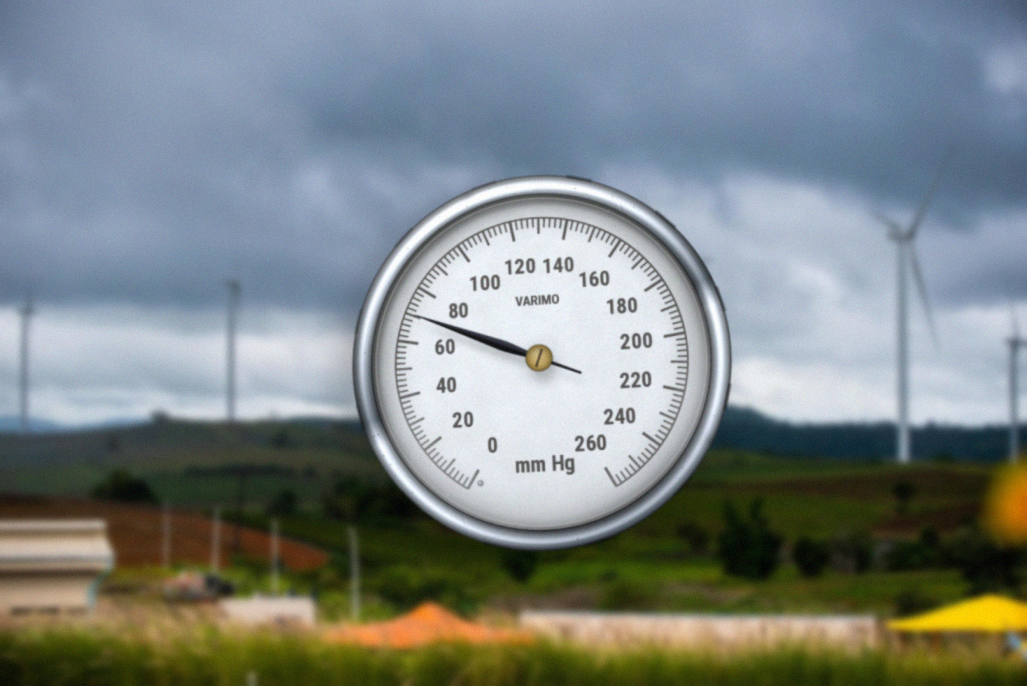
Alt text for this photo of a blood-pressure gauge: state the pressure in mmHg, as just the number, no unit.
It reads 70
